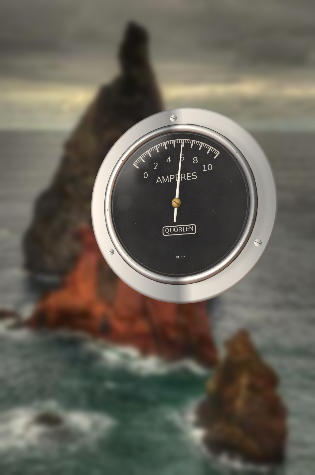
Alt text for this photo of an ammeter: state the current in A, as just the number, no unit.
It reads 6
